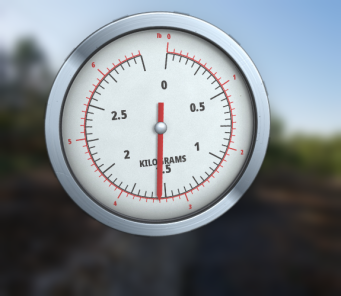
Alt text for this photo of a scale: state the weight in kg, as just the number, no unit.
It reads 1.55
